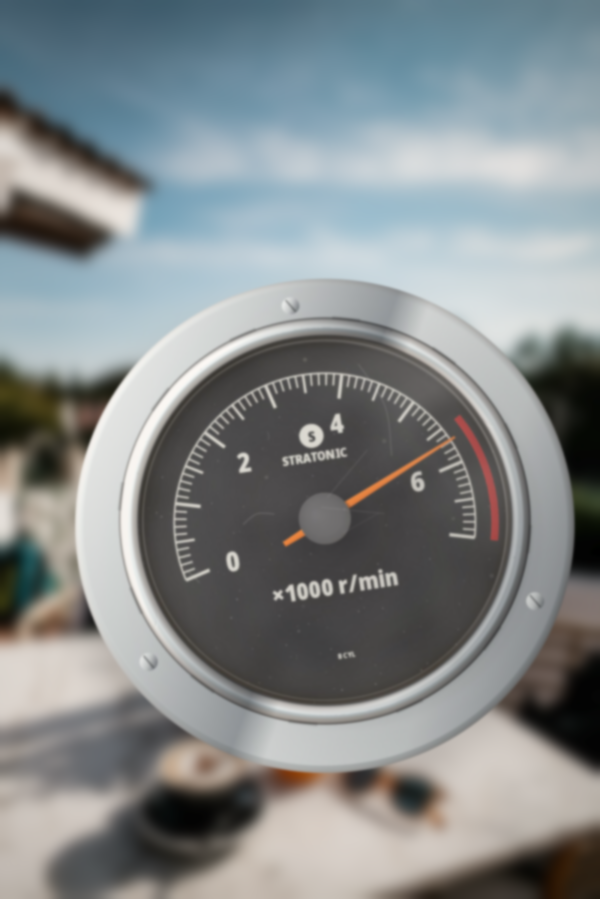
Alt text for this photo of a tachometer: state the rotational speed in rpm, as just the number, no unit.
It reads 5700
